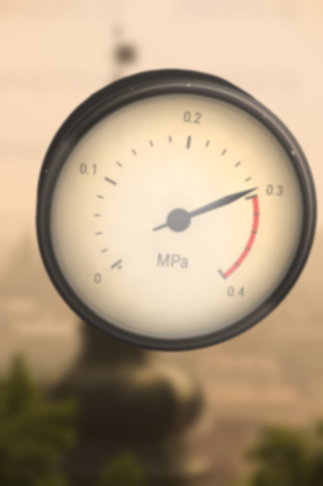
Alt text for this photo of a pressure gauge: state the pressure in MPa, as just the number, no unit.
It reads 0.29
